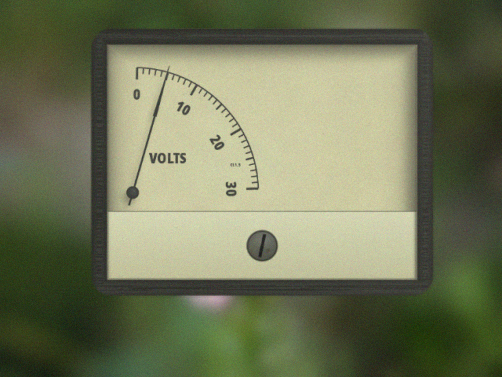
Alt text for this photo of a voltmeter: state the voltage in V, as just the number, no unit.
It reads 5
